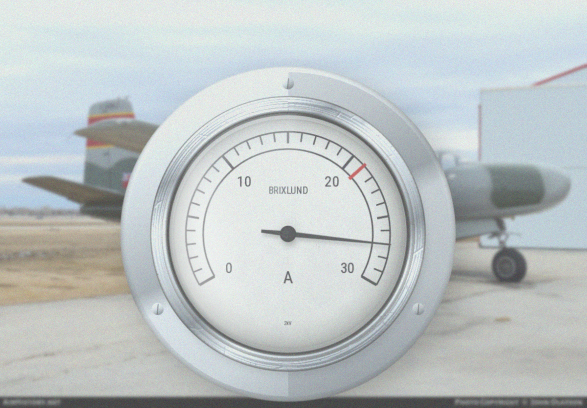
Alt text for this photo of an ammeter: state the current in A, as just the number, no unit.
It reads 27
